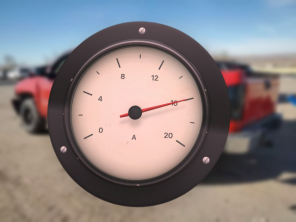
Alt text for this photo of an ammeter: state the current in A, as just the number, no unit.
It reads 16
